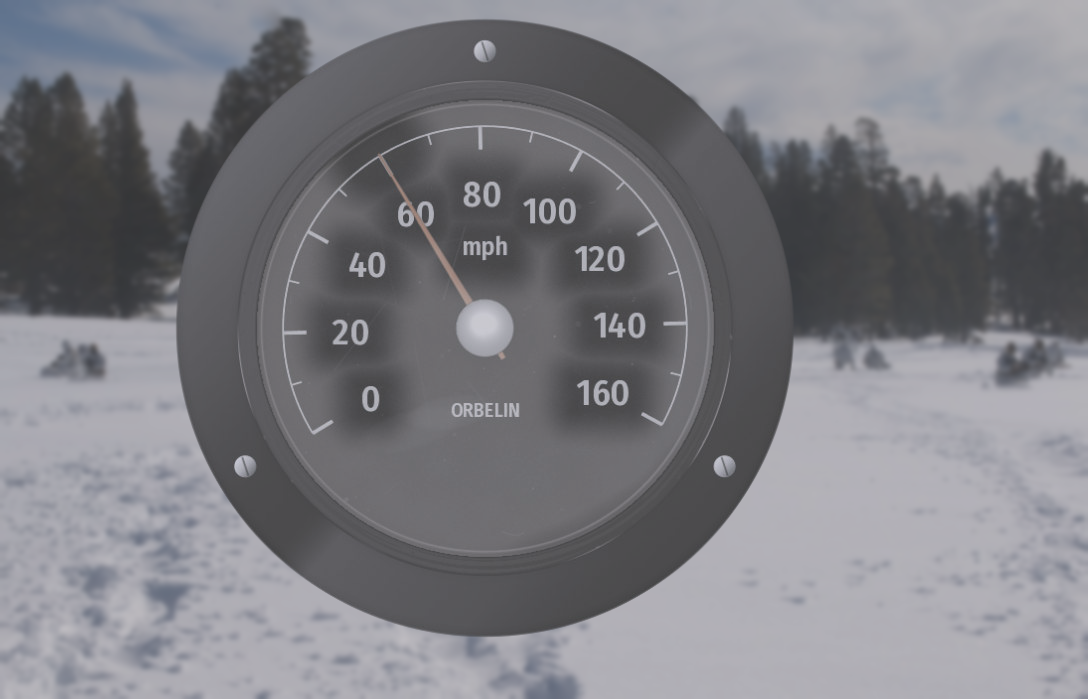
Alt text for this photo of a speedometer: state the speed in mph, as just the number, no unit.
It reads 60
